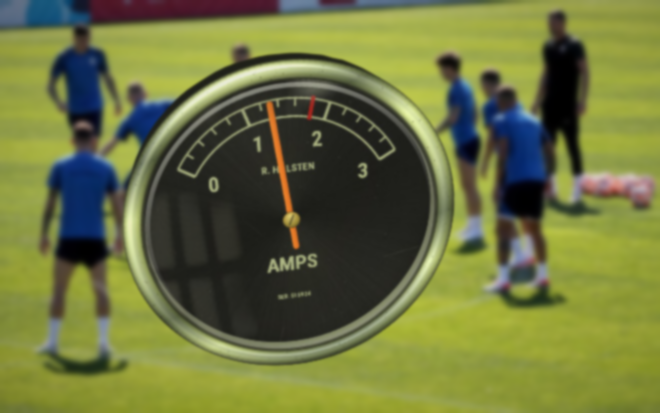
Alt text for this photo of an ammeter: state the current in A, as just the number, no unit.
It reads 1.3
